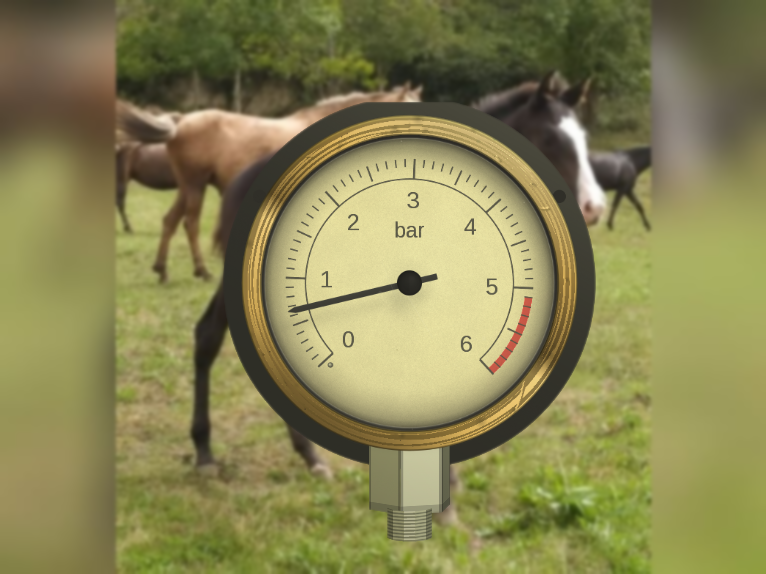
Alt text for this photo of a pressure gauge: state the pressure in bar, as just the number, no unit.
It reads 0.65
